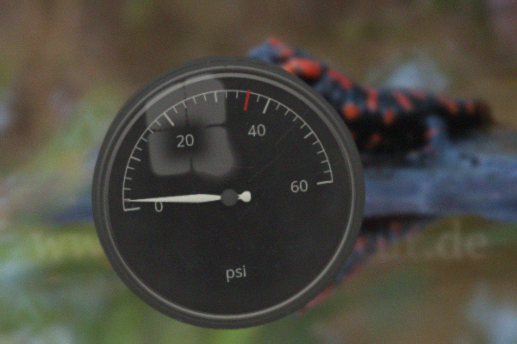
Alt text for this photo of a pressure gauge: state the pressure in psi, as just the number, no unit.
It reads 2
